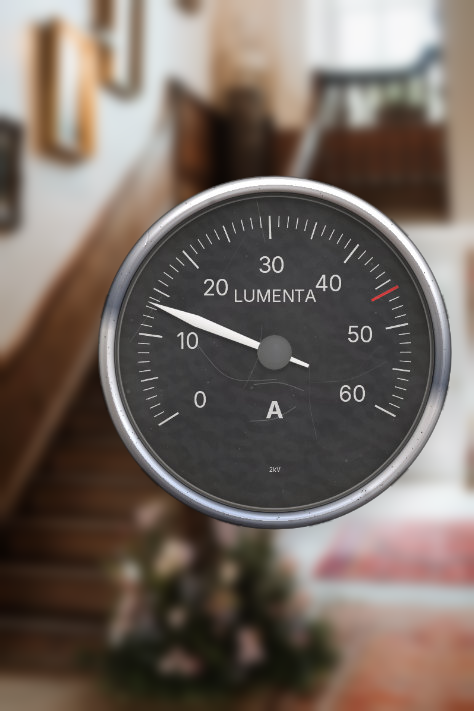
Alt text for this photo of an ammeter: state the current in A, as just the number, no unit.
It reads 13.5
